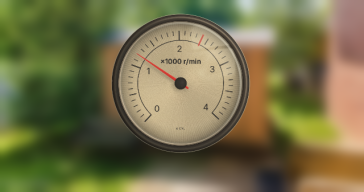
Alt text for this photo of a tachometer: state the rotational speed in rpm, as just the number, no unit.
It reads 1200
